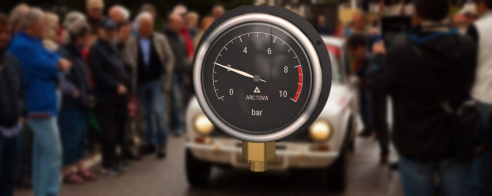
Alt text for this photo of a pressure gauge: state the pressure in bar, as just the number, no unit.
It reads 2
